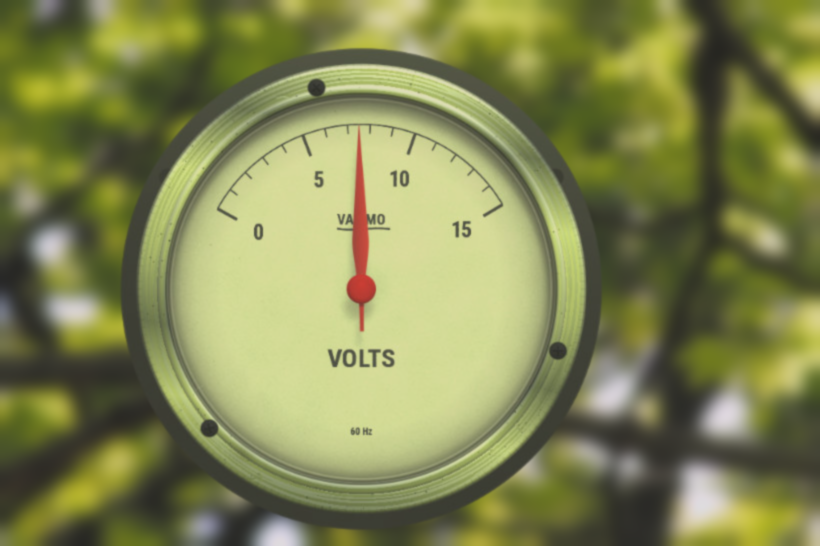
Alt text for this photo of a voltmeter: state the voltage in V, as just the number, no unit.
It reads 7.5
